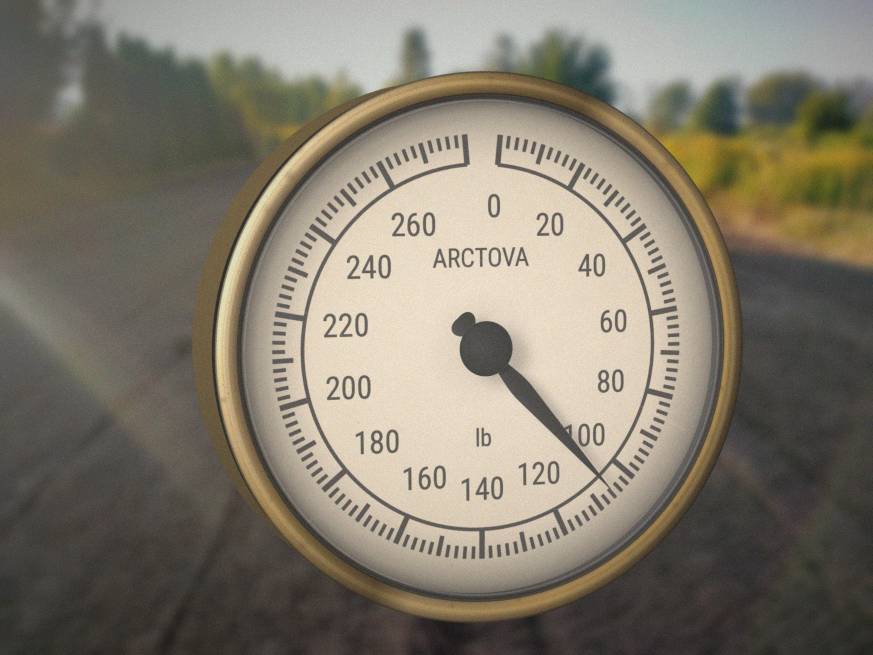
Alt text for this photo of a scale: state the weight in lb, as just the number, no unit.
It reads 106
